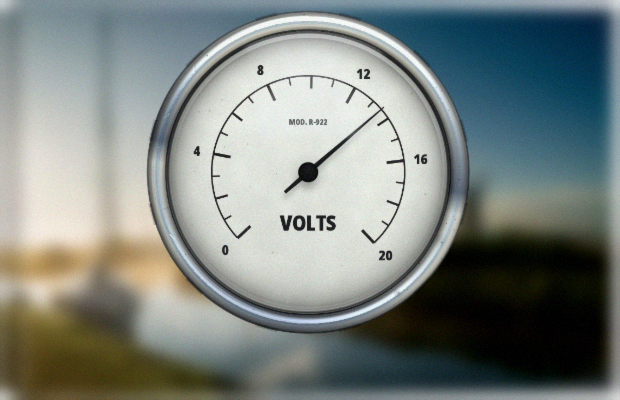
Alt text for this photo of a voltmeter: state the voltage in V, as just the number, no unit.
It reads 13.5
